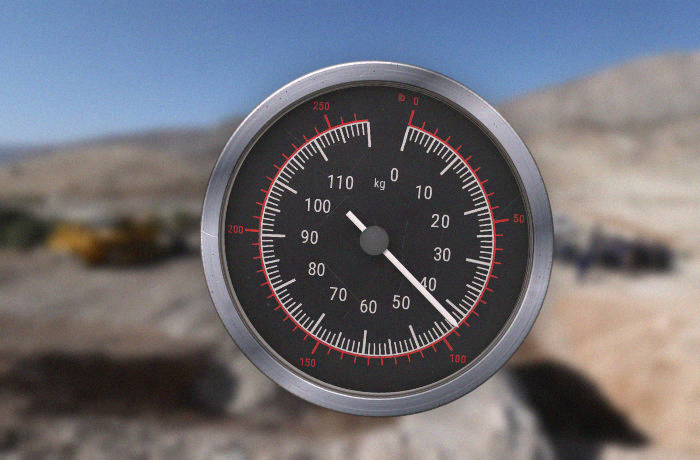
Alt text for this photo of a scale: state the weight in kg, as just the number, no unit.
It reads 42
